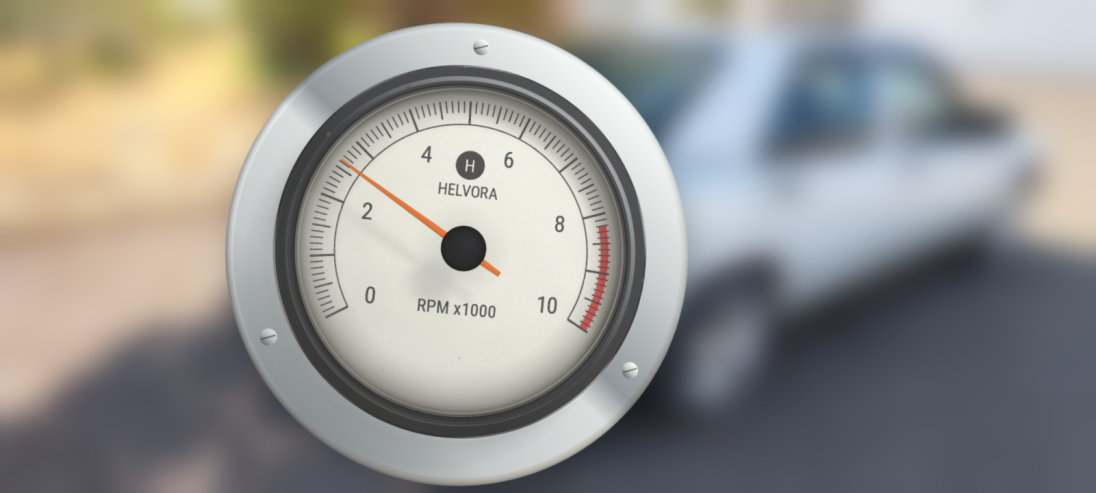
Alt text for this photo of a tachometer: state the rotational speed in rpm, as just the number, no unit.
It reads 2600
